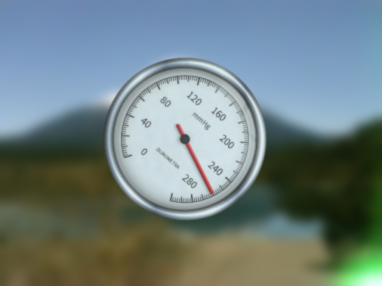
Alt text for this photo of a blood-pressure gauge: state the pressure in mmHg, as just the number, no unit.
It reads 260
